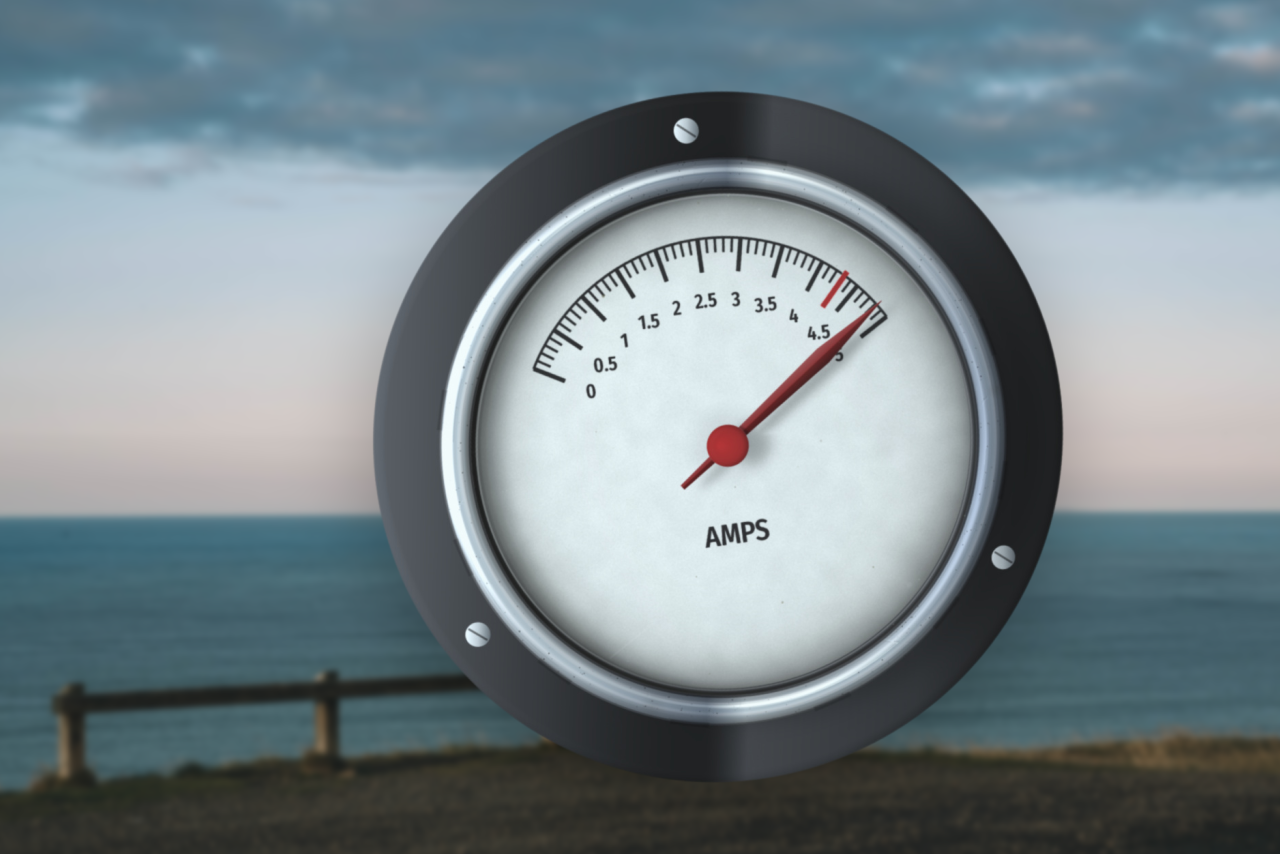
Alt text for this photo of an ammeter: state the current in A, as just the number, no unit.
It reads 4.8
